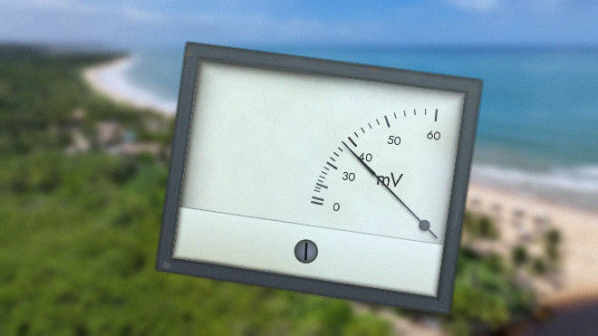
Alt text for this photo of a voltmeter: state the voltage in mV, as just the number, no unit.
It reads 38
